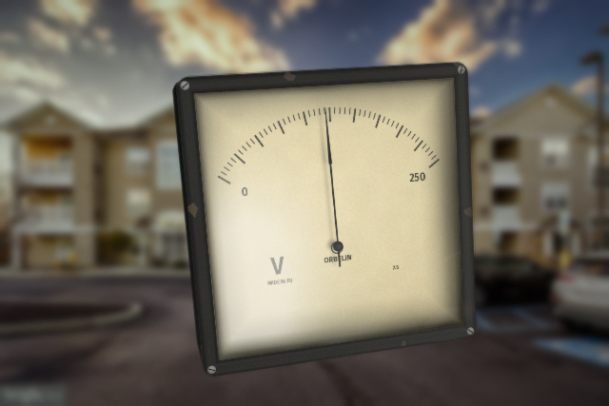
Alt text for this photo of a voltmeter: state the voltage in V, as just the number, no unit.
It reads 120
